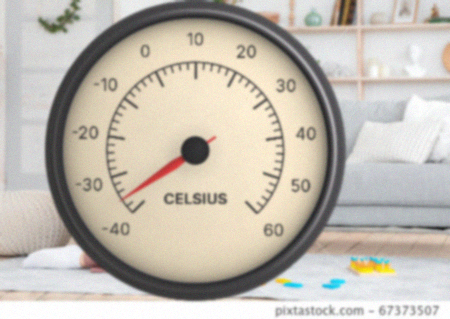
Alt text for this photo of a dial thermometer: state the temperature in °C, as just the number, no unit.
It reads -36
